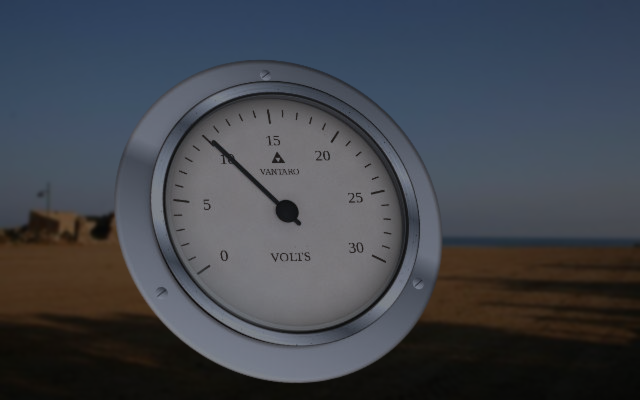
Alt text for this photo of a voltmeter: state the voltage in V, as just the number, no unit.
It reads 10
